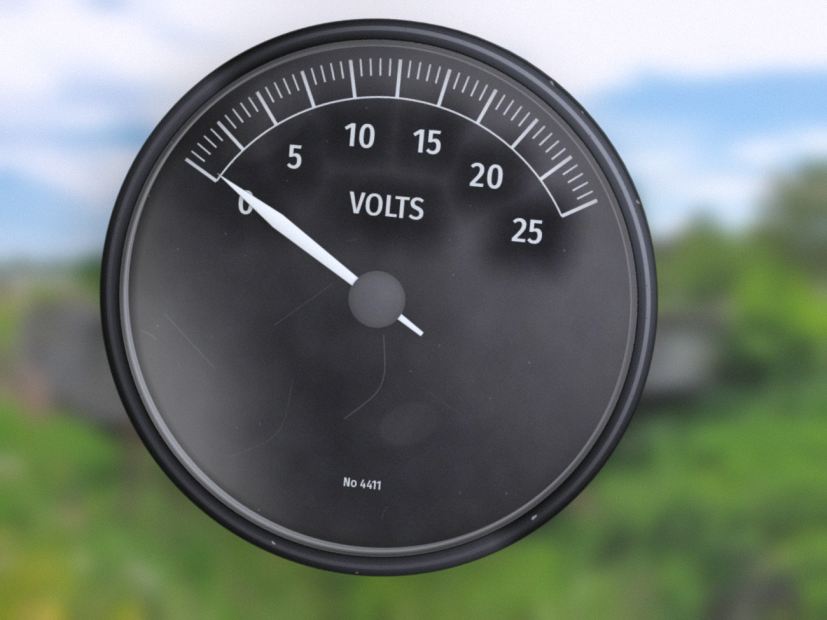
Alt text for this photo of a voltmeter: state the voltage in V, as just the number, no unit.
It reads 0.5
